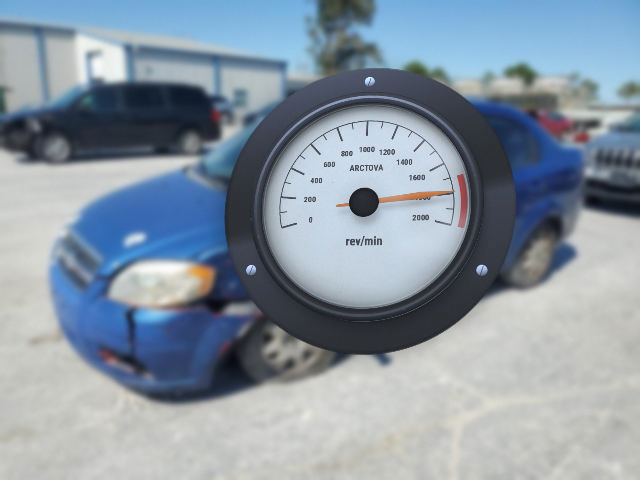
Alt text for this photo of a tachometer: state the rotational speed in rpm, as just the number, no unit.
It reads 1800
